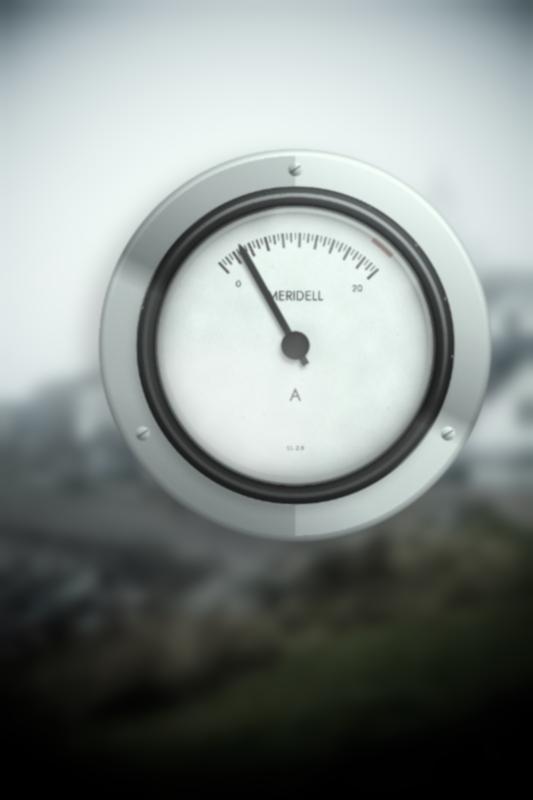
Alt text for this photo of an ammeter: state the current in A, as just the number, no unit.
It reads 3
